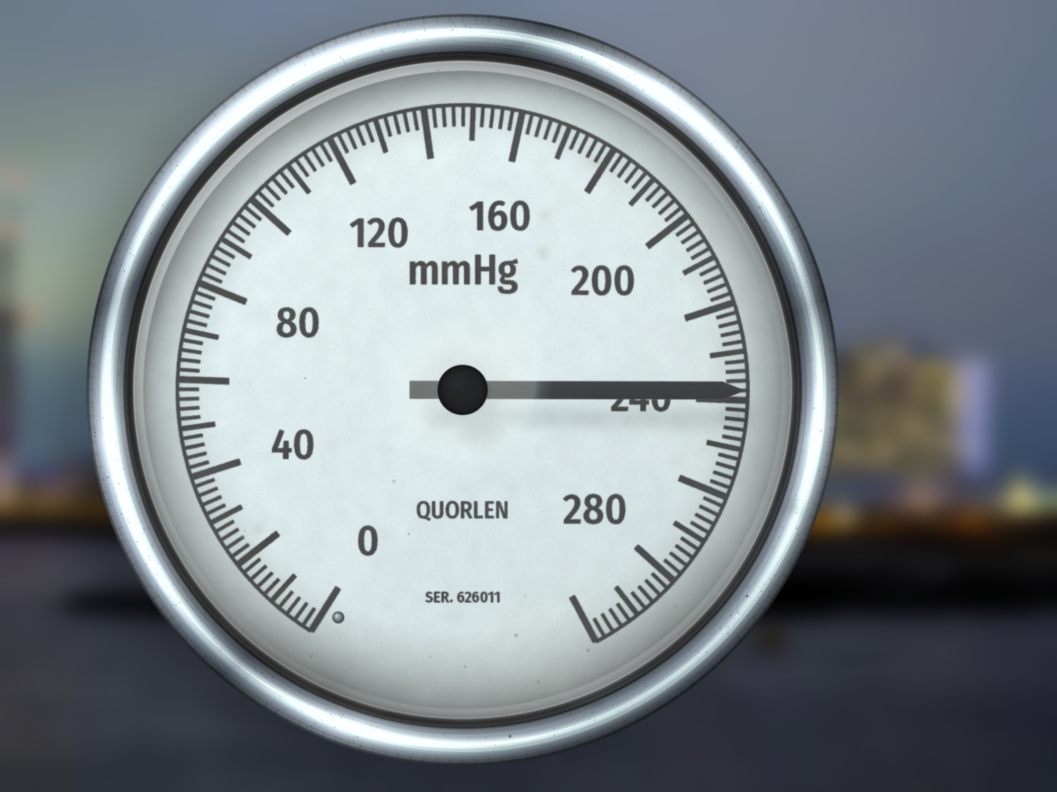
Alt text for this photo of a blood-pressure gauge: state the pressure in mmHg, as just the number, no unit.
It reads 238
